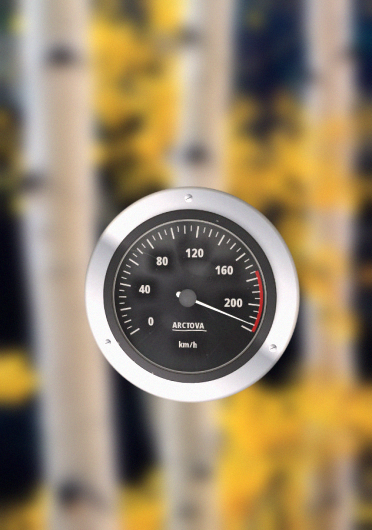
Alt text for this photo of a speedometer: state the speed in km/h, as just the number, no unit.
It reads 215
